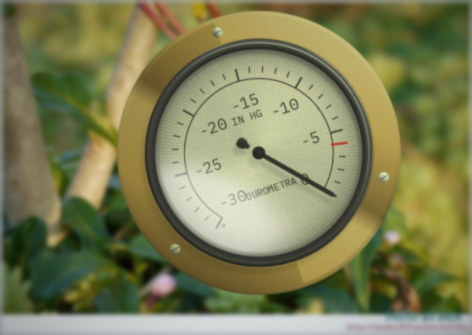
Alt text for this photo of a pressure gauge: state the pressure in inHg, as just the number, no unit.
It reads 0
